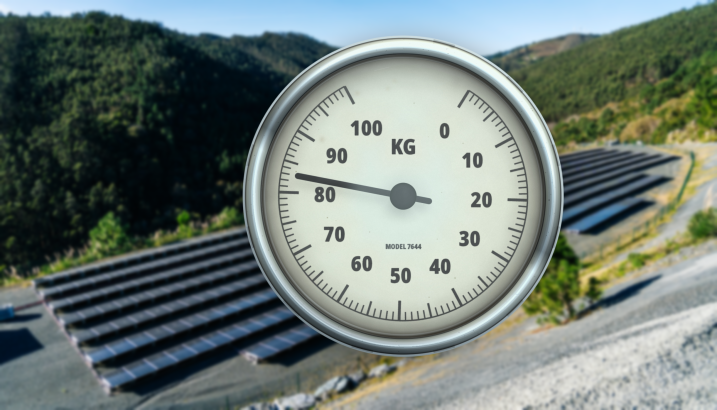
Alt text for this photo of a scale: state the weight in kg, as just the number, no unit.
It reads 83
